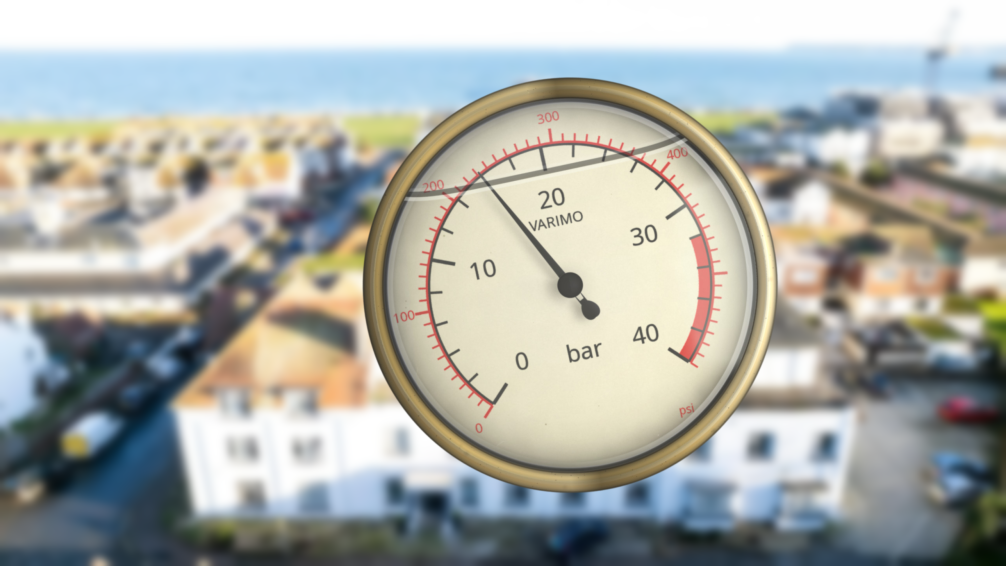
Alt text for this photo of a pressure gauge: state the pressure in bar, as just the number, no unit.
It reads 16
